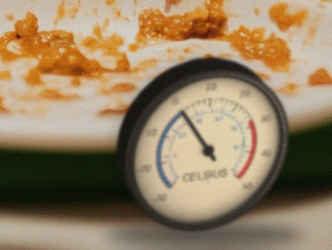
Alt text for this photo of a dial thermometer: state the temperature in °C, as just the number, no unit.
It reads 0
